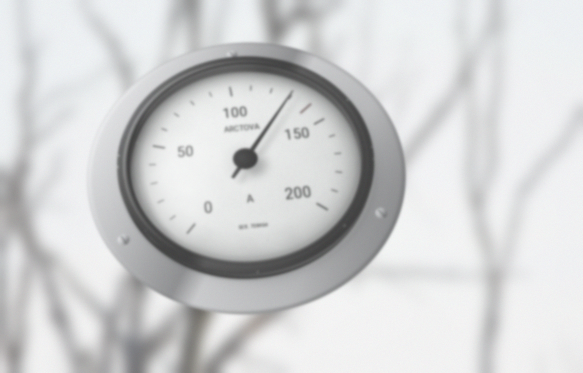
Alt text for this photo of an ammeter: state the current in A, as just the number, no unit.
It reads 130
